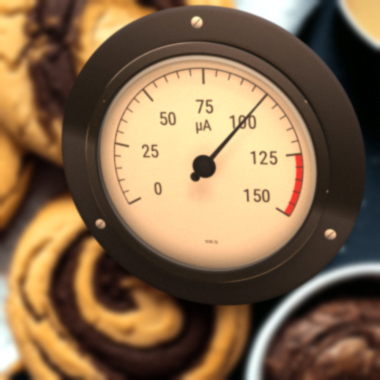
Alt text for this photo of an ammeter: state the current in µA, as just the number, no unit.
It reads 100
